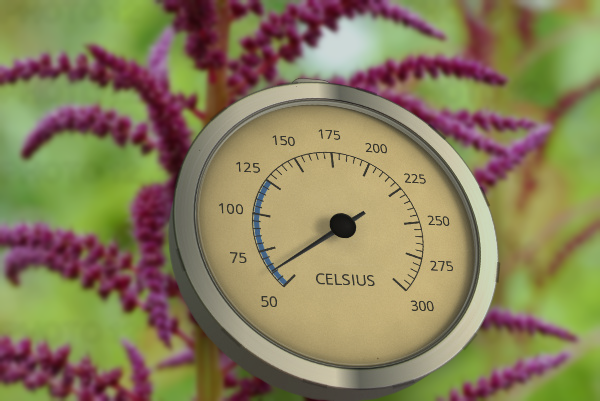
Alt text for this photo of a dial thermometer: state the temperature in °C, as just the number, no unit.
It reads 60
